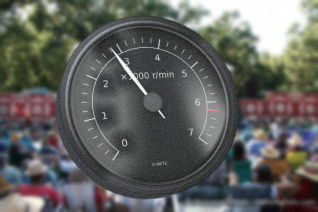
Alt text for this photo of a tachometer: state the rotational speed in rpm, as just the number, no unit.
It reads 2800
